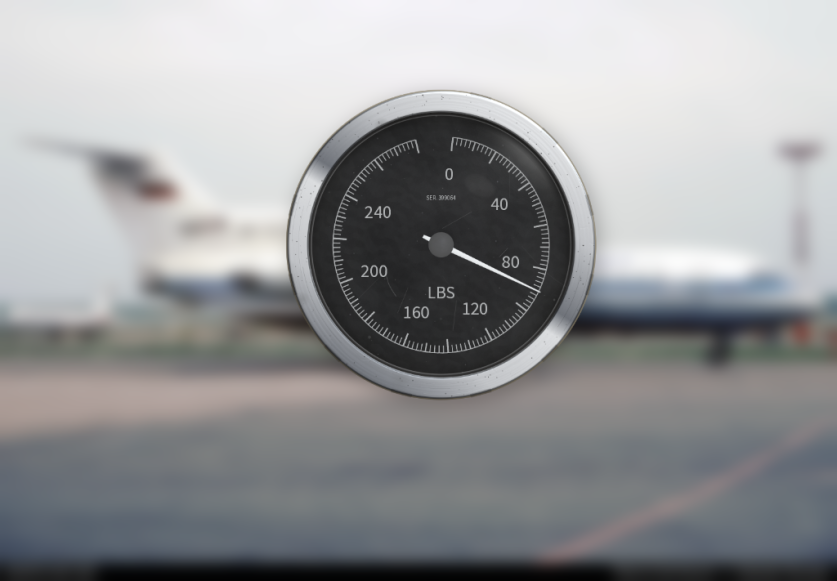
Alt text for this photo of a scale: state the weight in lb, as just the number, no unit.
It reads 90
